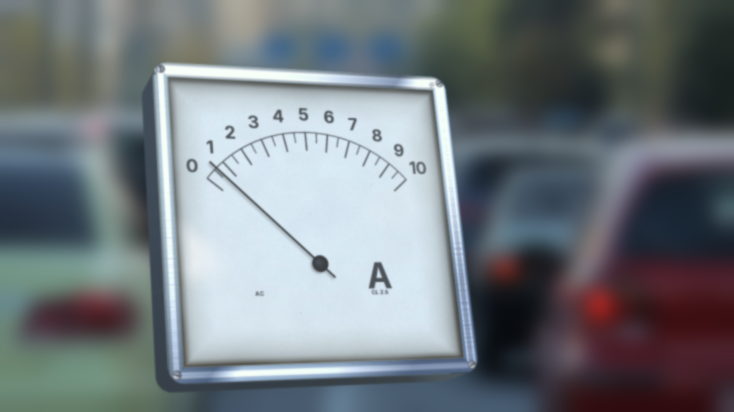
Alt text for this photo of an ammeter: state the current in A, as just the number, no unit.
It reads 0.5
